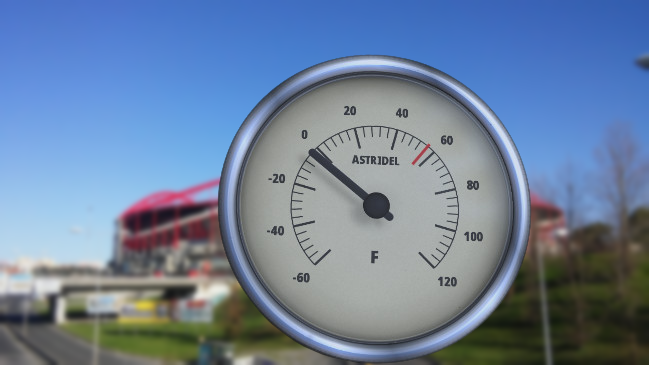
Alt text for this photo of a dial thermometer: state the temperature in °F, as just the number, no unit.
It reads -4
